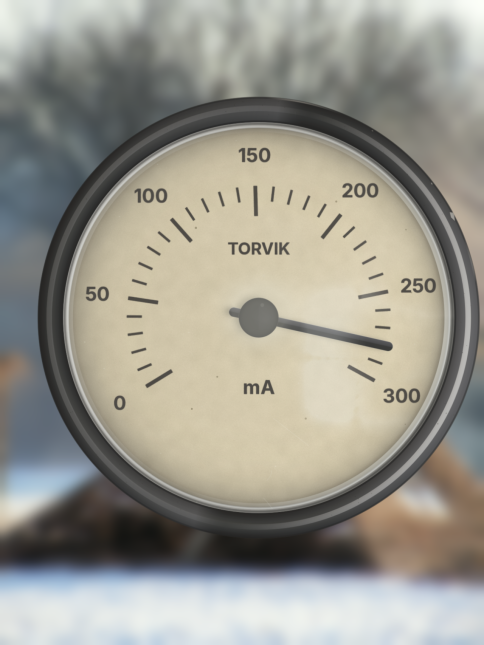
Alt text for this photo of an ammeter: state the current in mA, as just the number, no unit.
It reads 280
